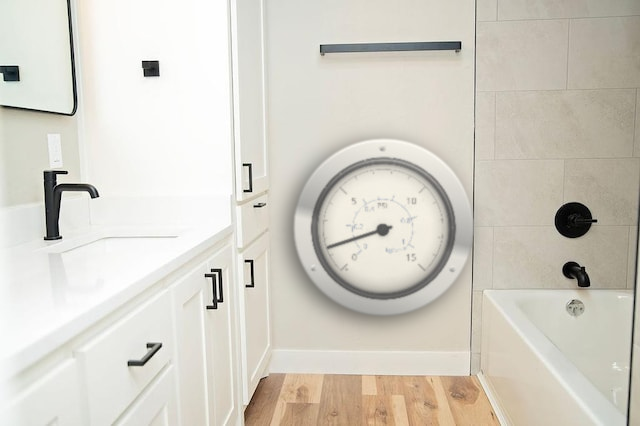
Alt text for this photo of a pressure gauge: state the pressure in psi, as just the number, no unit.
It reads 1.5
